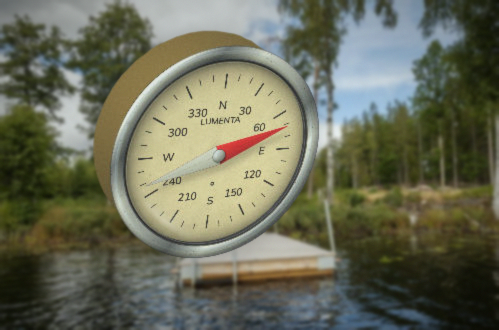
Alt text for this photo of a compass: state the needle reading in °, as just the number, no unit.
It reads 70
